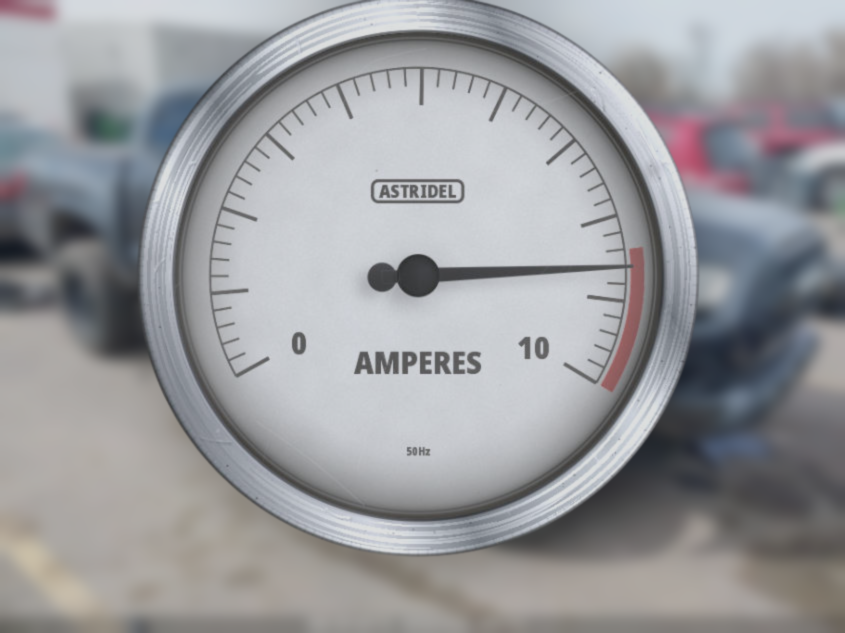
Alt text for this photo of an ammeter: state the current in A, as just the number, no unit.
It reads 8.6
